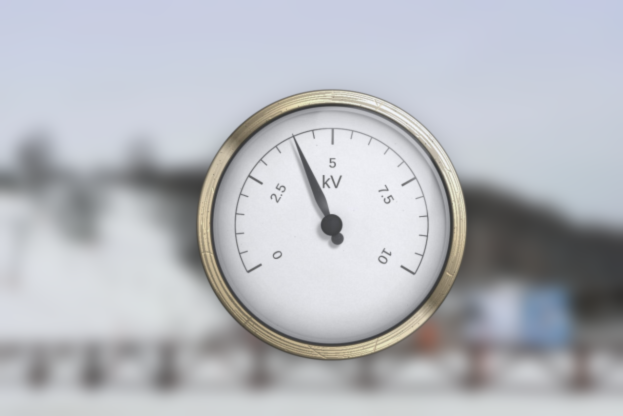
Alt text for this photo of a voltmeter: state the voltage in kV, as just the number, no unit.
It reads 4
